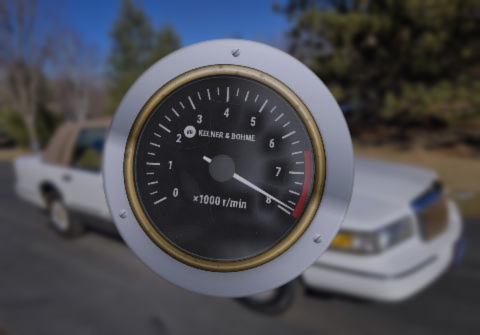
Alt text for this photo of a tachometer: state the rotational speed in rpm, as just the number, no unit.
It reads 7875
